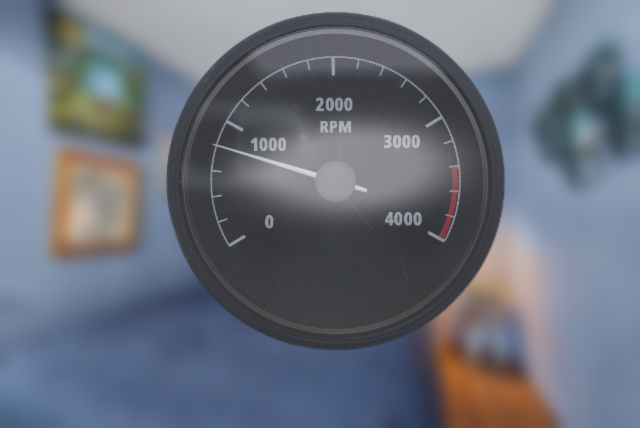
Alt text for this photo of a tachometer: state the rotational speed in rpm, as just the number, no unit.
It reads 800
